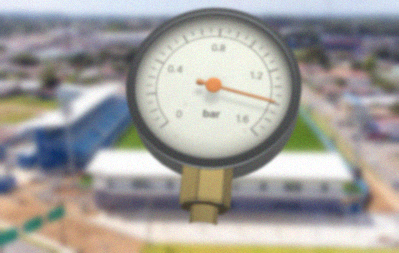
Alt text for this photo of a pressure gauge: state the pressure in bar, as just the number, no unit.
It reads 1.4
